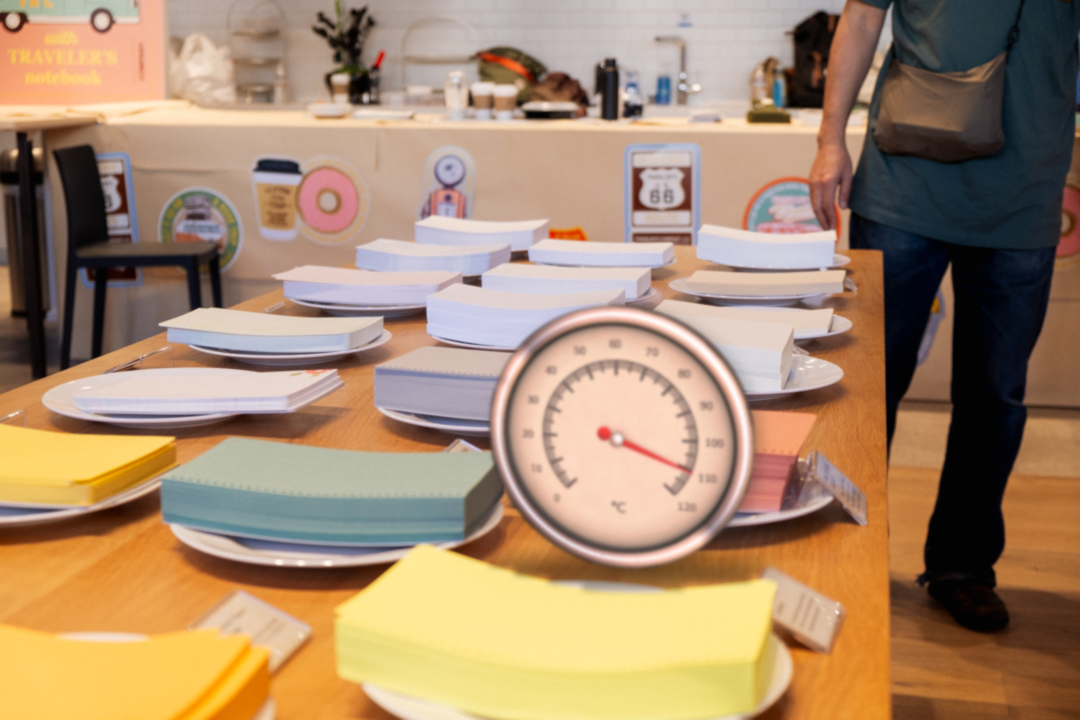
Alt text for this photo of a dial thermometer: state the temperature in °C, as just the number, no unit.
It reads 110
